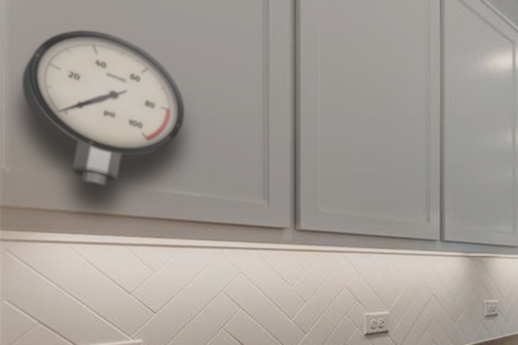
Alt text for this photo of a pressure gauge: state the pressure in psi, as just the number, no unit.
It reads 0
